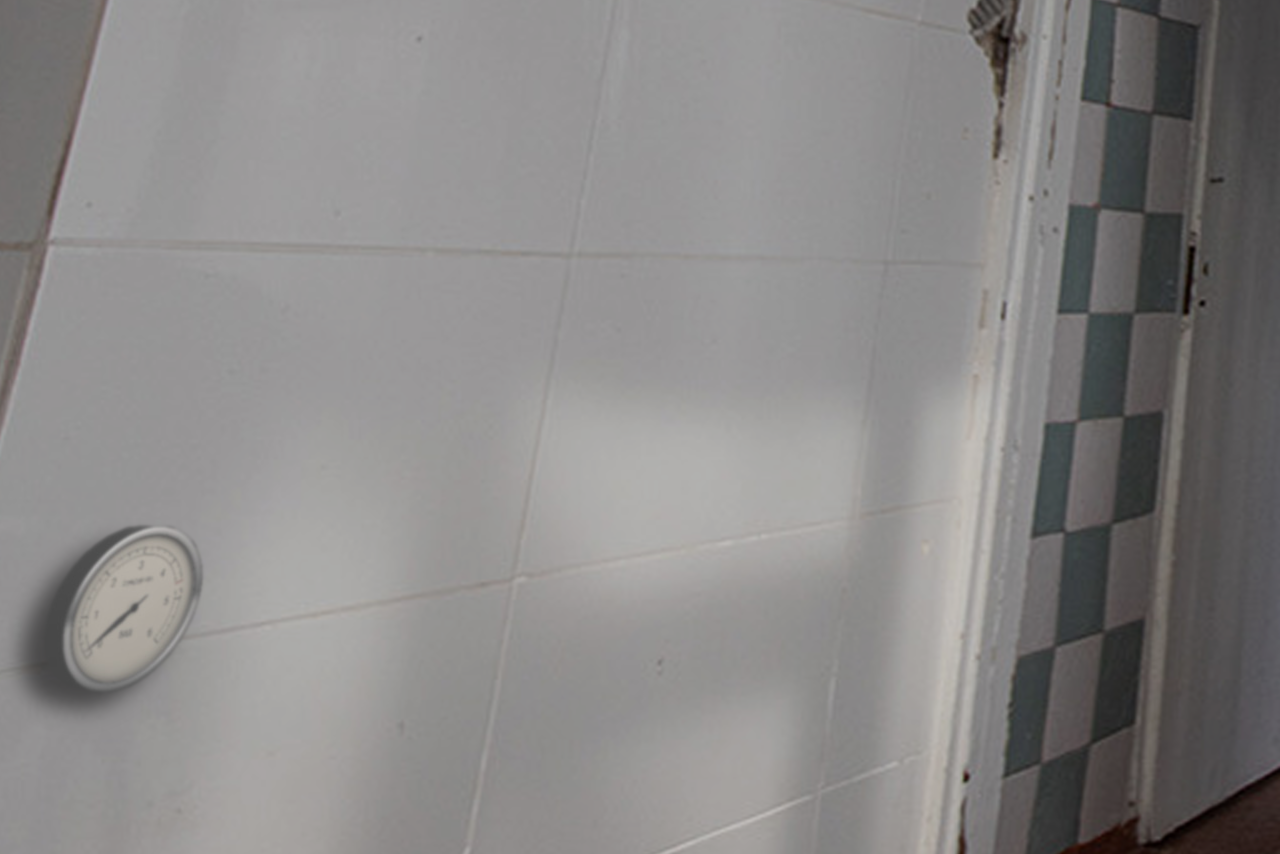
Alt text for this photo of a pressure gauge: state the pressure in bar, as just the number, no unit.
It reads 0.2
